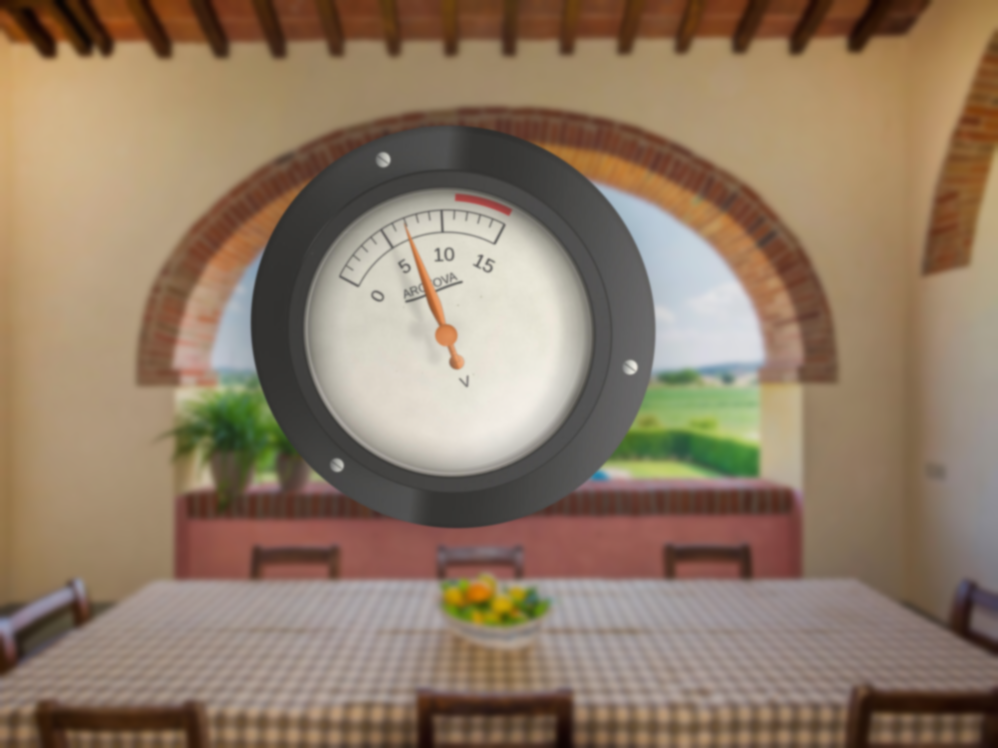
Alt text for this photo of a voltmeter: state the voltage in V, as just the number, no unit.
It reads 7
